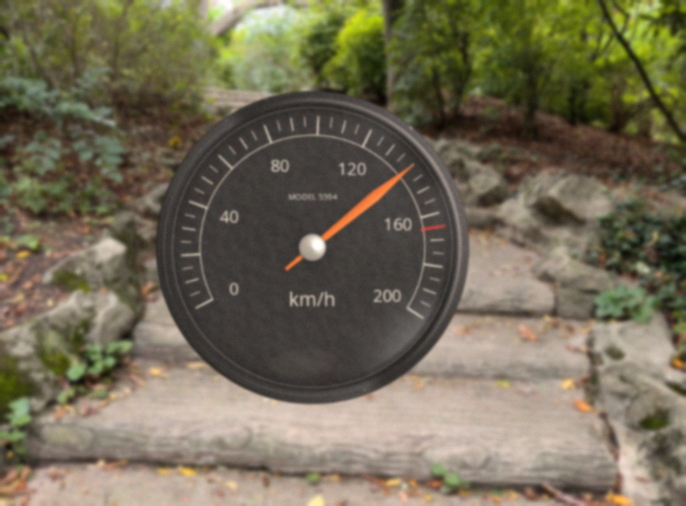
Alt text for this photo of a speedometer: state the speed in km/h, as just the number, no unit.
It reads 140
